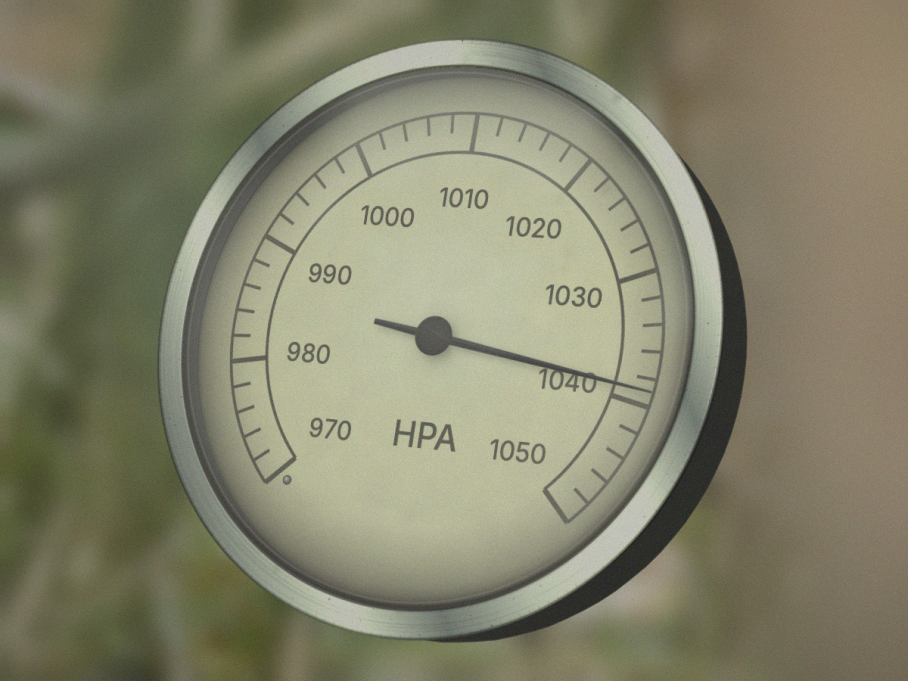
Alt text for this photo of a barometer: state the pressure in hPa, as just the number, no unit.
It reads 1039
